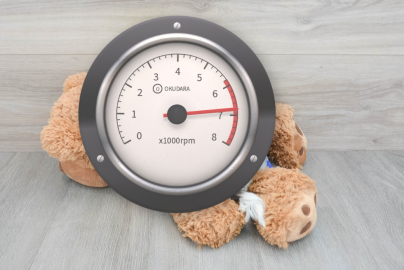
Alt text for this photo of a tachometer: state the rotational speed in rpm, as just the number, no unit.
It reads 6800
